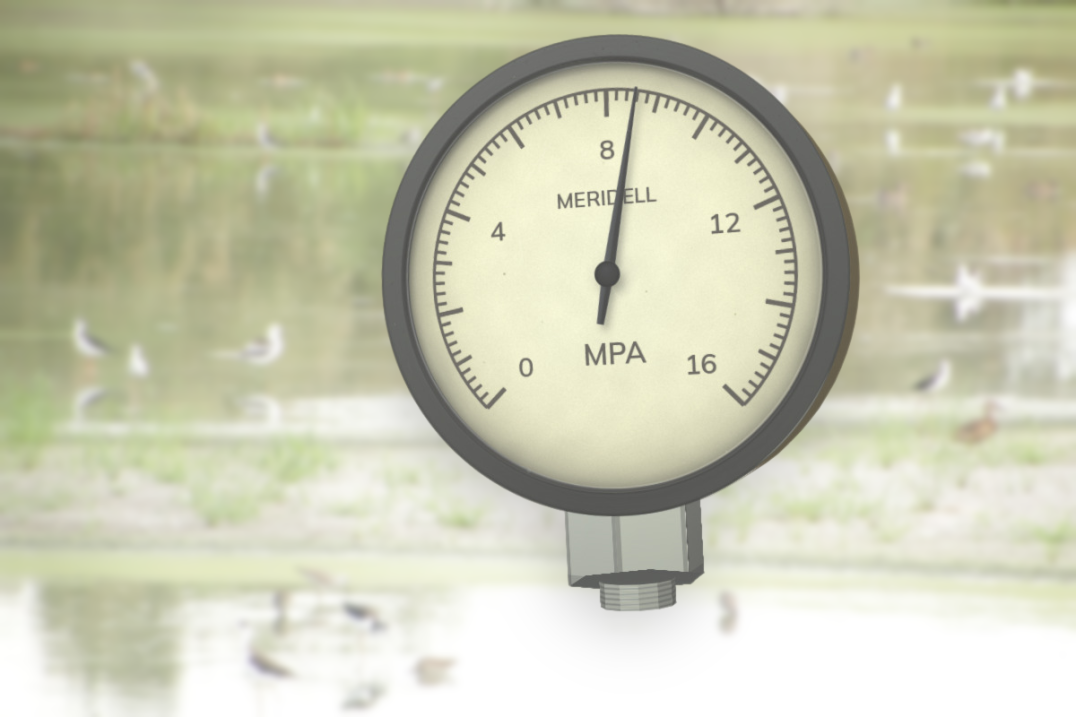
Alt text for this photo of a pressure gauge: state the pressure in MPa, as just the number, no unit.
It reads 8.6
